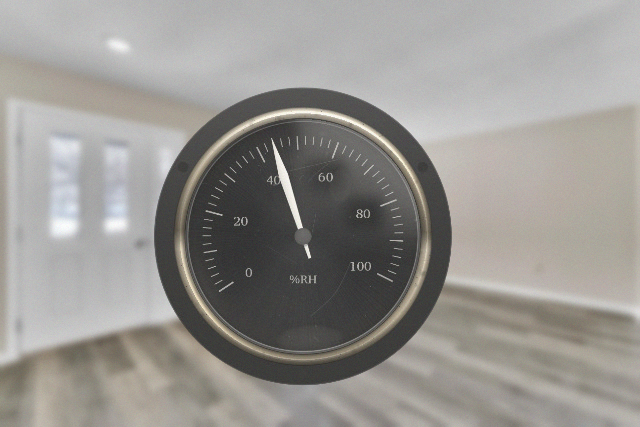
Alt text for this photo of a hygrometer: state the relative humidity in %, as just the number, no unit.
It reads 44
